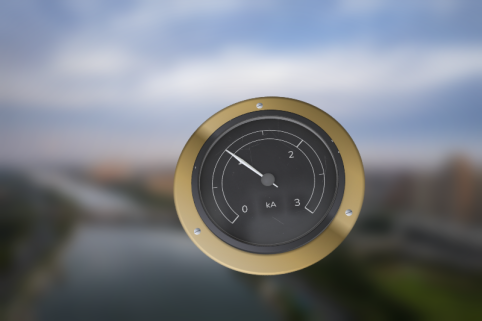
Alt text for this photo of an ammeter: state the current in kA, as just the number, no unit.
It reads 1
